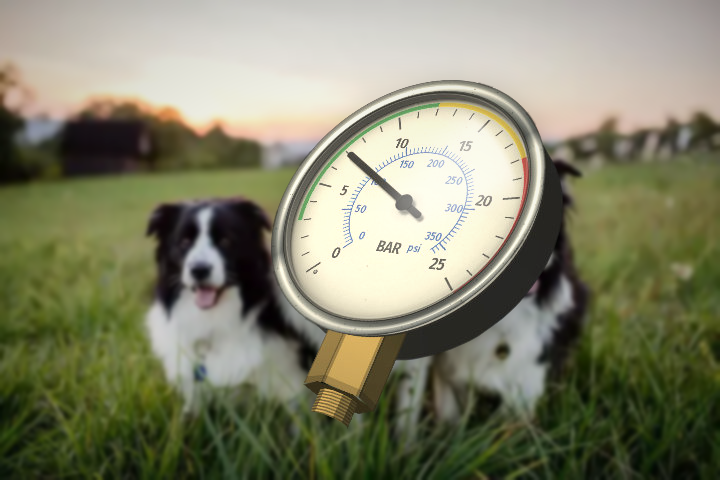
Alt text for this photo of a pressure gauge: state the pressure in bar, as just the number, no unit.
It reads 7
